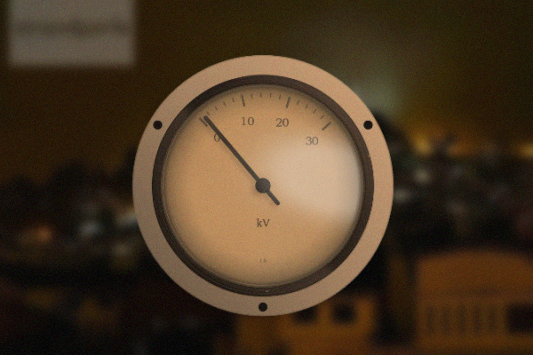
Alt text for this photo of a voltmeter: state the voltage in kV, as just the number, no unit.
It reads 1
